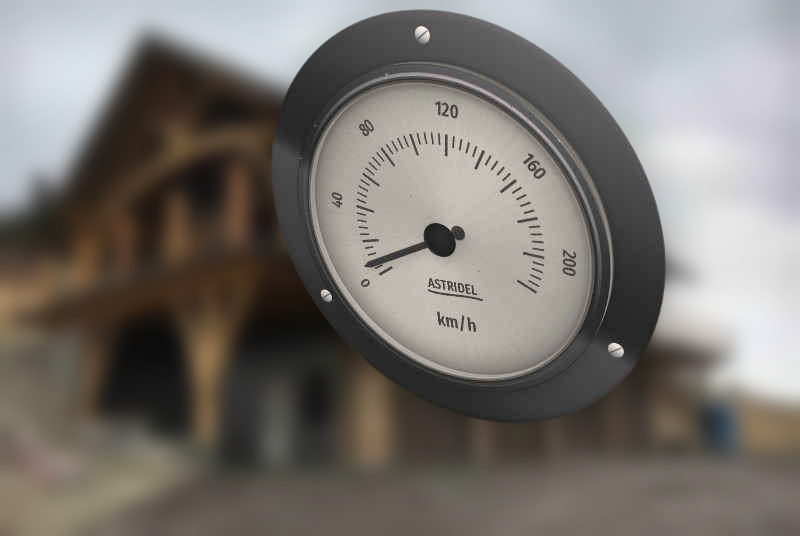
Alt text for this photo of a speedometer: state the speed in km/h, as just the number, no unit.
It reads 8
